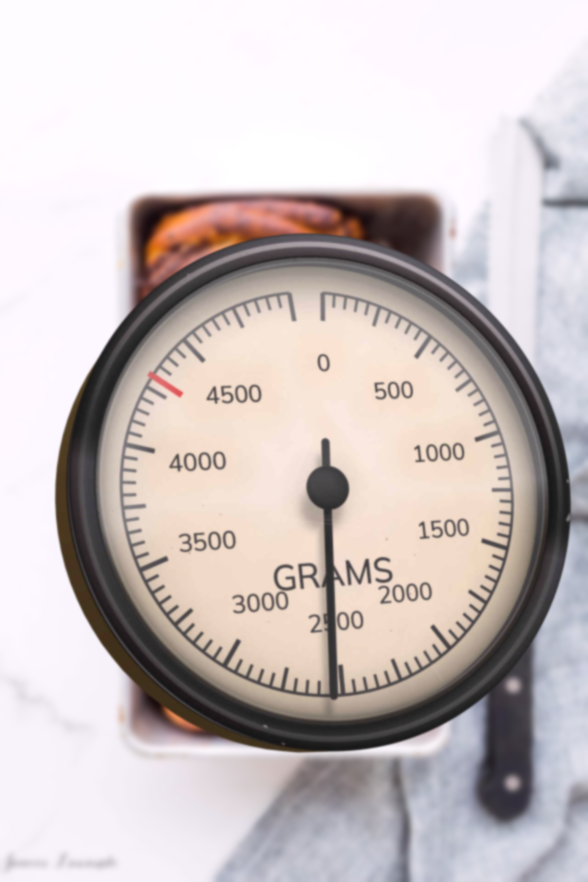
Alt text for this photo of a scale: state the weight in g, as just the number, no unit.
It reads 2550
